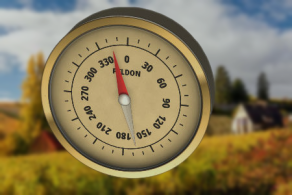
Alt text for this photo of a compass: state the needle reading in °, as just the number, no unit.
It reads 345
